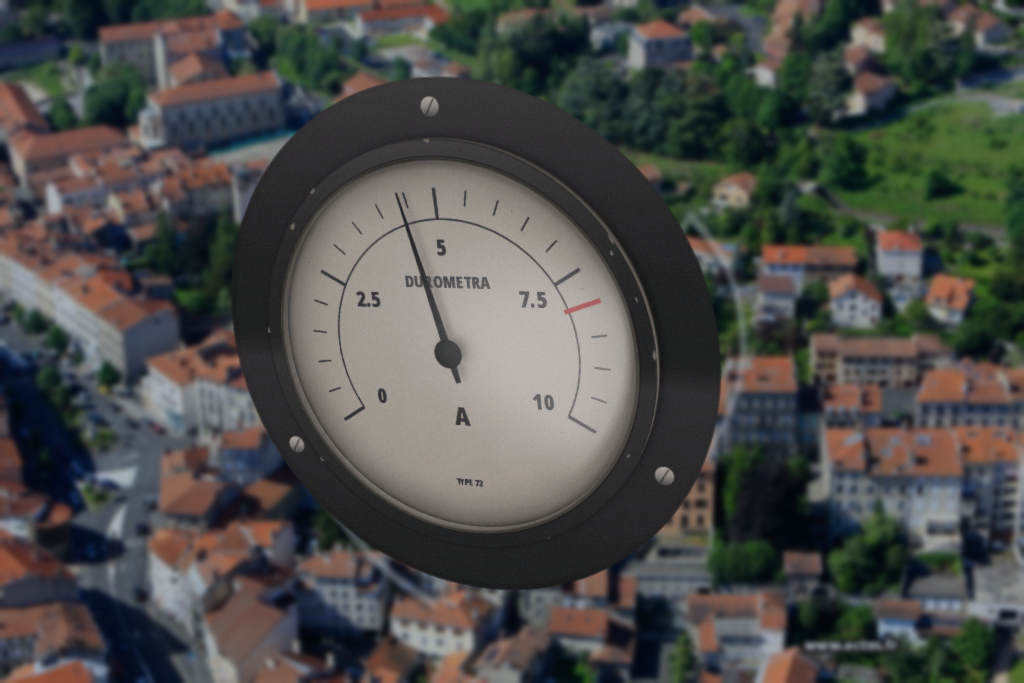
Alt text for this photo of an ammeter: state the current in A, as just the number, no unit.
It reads 4.5
